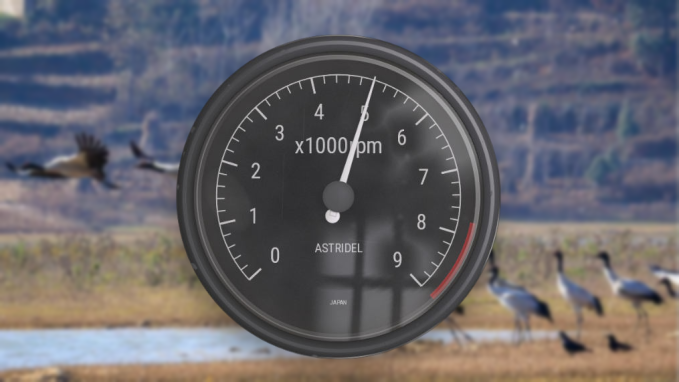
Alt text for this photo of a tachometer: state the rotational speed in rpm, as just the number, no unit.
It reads 5000
